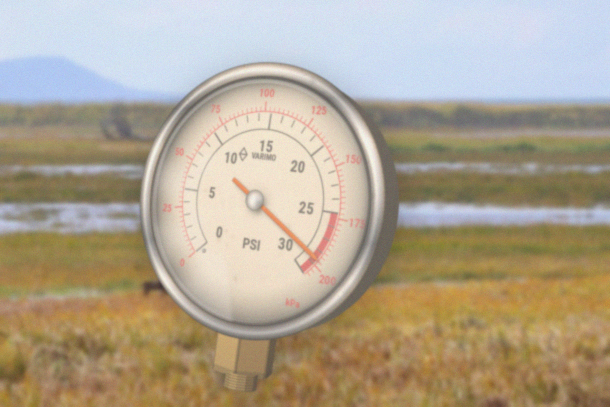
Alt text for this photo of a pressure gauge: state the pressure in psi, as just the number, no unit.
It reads 28.5
